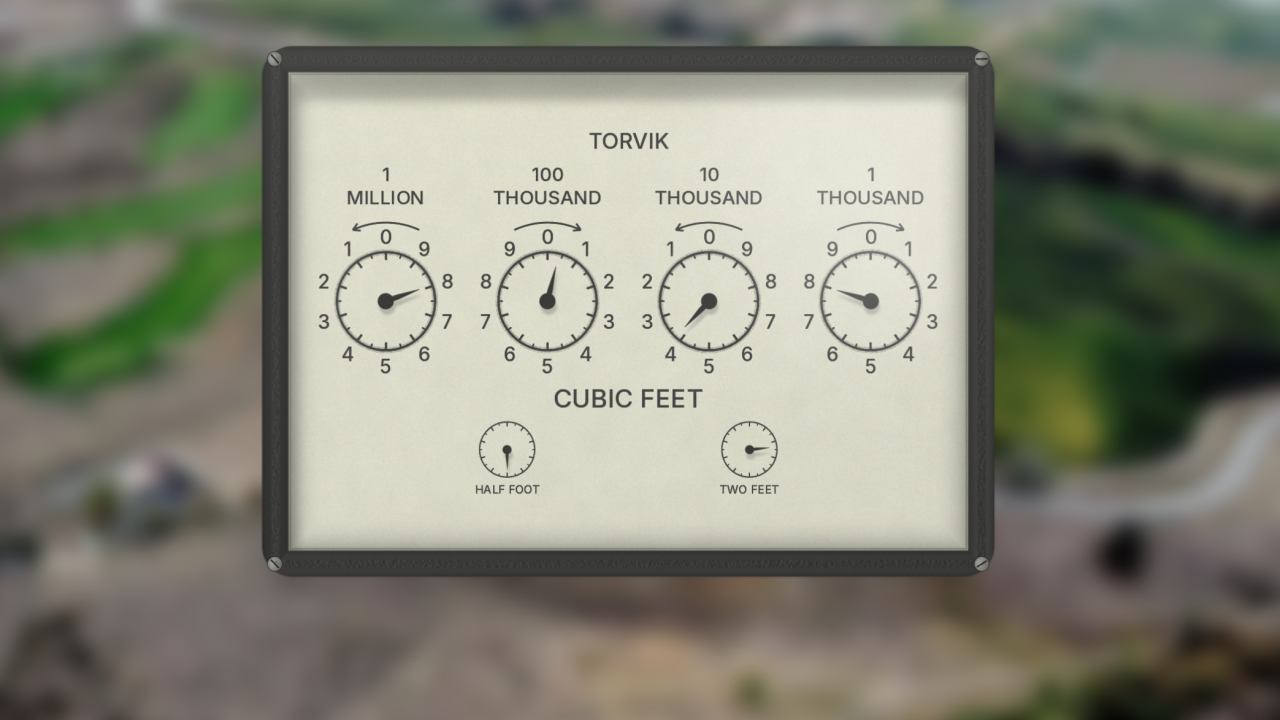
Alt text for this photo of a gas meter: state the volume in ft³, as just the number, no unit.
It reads 803800
